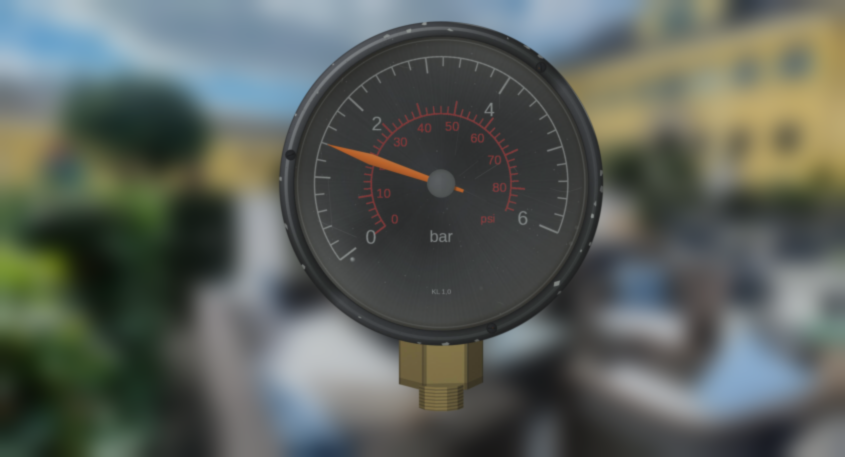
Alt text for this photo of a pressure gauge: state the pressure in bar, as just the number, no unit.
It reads 1.4
